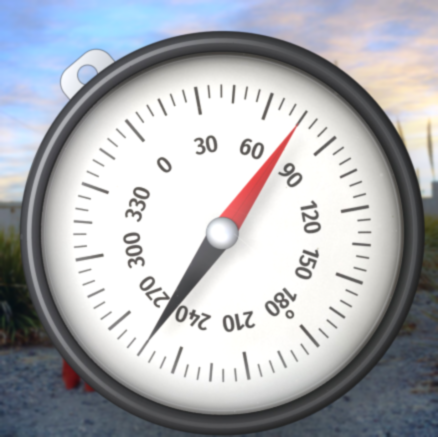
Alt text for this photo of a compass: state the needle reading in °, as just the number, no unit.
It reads 75
